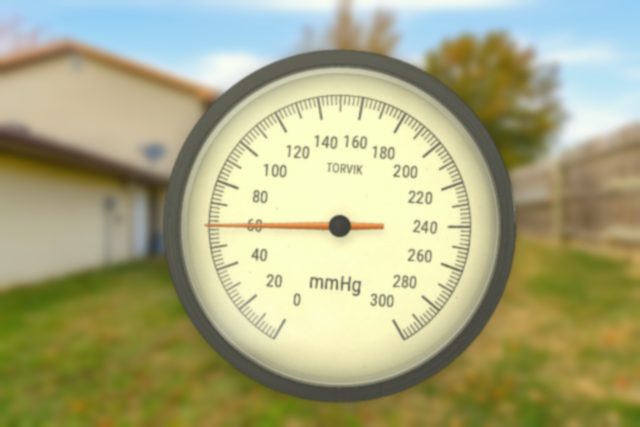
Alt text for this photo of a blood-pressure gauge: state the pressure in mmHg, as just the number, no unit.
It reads 60
